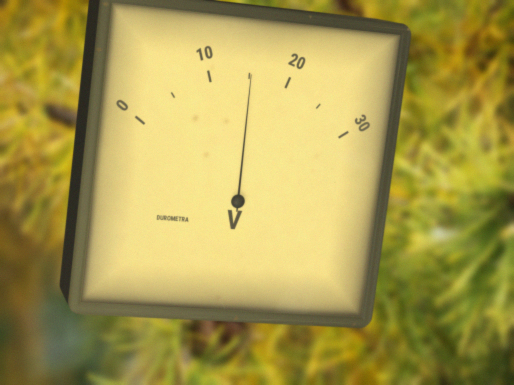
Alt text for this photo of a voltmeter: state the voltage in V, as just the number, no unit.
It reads 15
